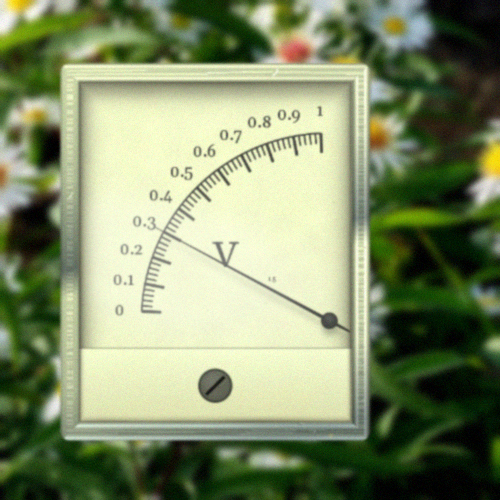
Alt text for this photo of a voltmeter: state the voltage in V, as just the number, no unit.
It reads 0.3
